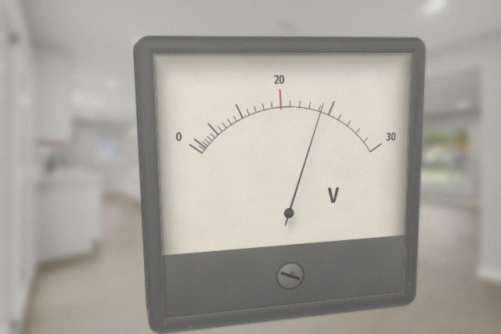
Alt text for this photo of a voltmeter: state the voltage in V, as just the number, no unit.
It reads 24
